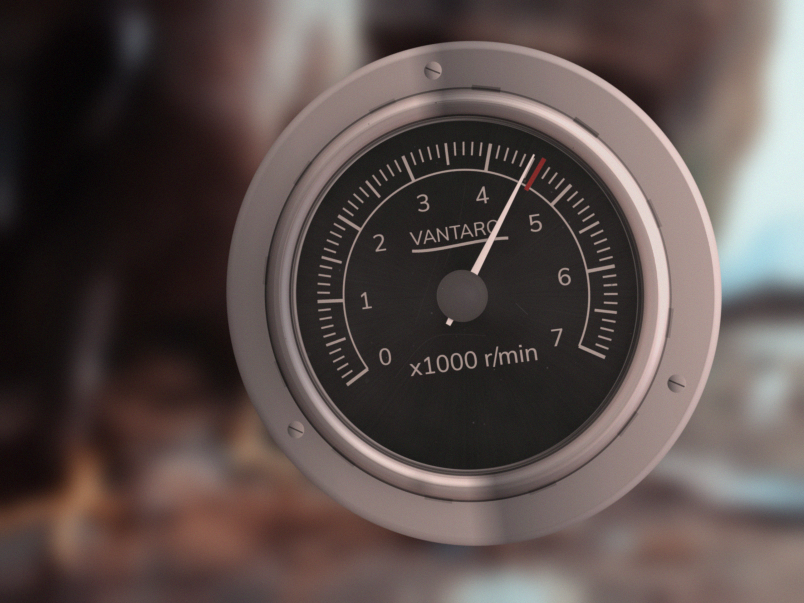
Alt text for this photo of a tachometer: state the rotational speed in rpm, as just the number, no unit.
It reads 4500
